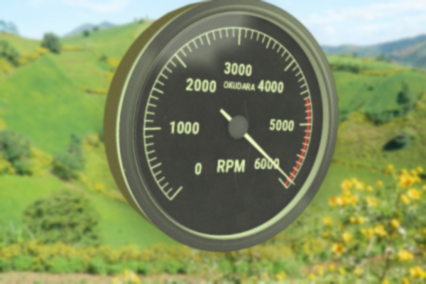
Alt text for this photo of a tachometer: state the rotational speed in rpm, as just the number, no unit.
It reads 5900
